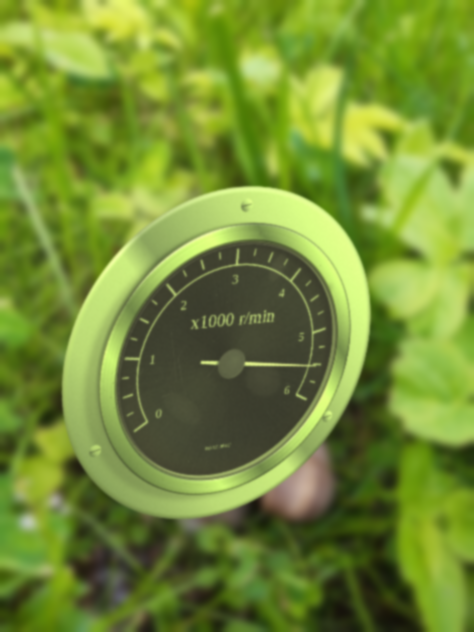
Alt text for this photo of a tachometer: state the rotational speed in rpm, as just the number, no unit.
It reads 5500
